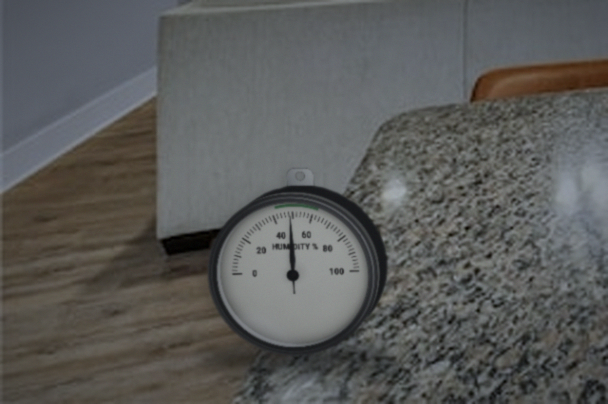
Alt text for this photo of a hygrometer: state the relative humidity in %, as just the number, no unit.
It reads 50
